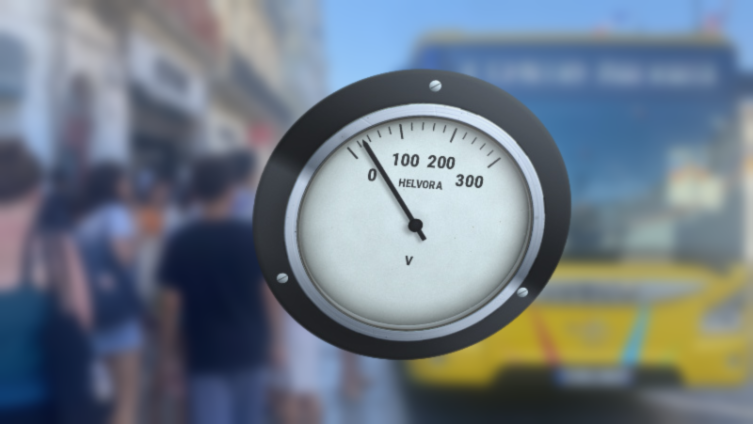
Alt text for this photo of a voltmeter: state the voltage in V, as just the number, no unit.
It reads 30
